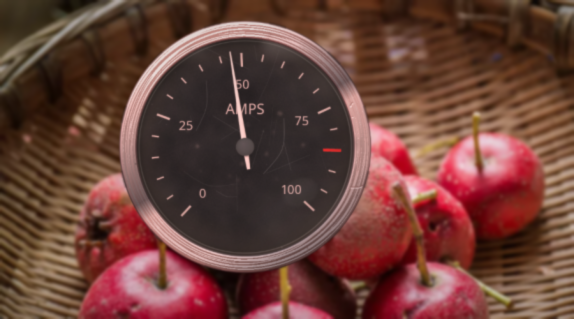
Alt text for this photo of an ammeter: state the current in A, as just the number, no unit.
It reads 47.5
